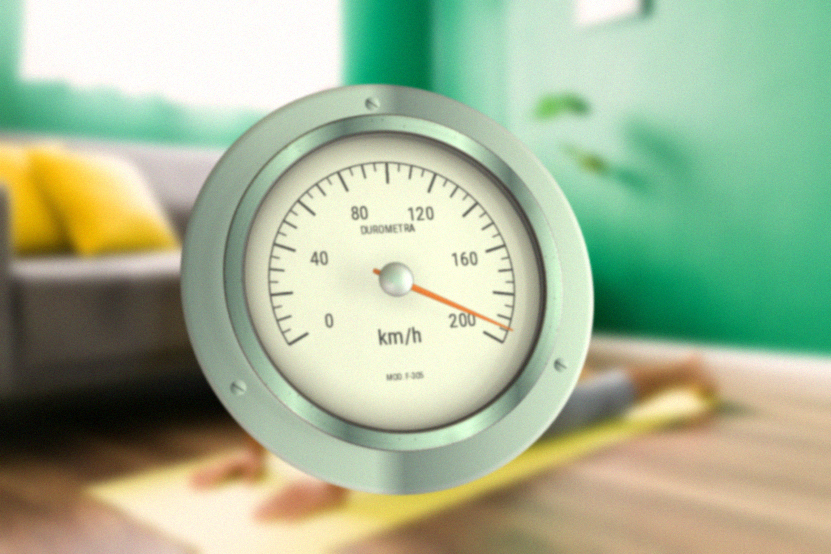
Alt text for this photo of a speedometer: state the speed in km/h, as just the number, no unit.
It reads 195
